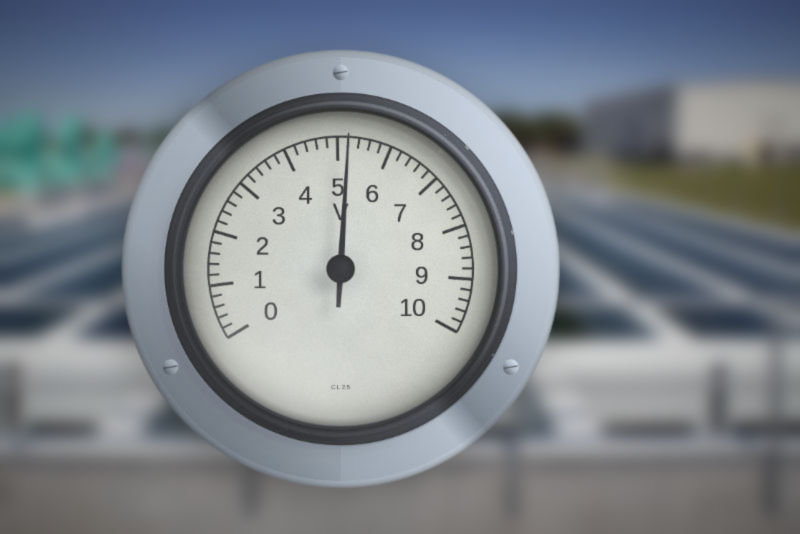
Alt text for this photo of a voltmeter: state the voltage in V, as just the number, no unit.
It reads 5.2
